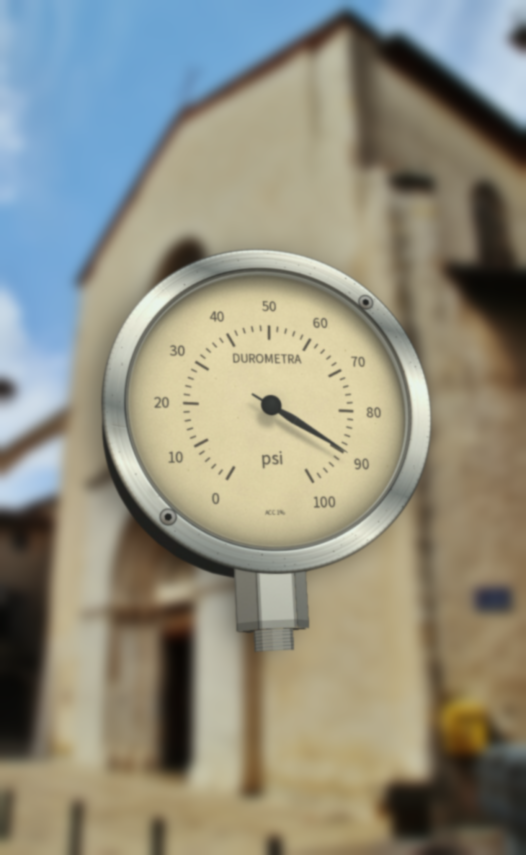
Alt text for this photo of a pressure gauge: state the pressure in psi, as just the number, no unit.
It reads 90
